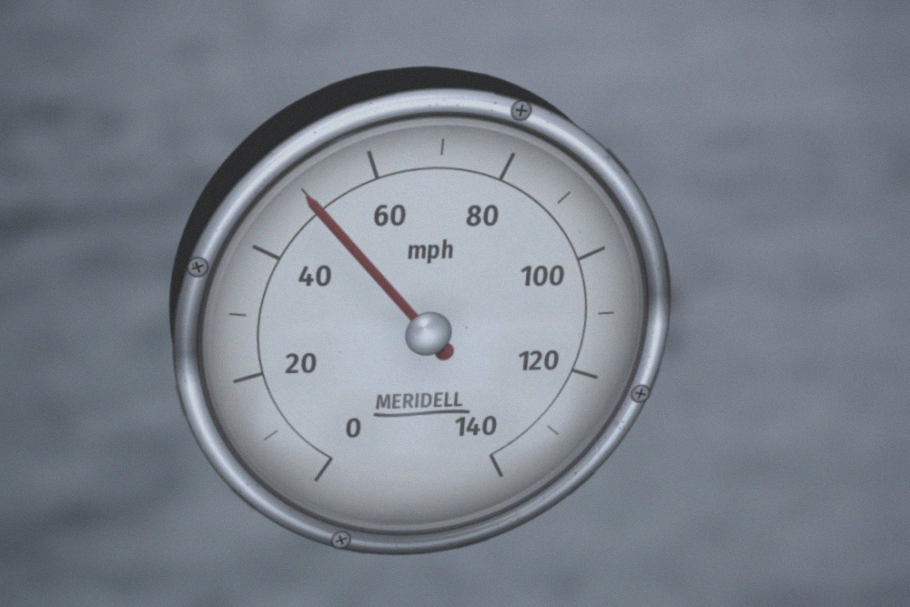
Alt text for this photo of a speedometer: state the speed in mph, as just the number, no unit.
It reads 50
